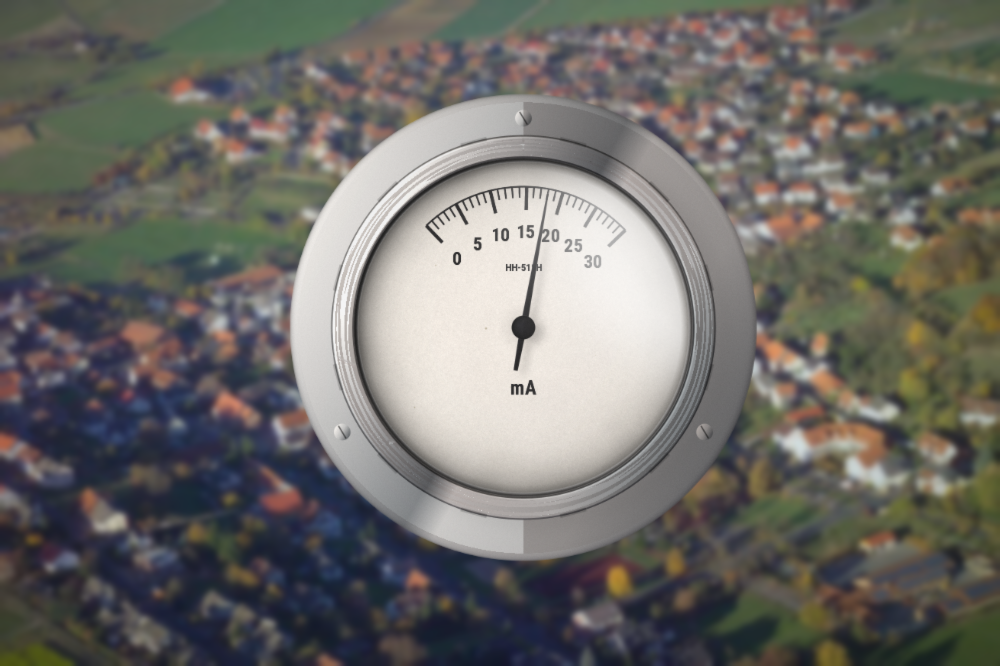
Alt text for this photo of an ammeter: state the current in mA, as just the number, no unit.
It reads 18
